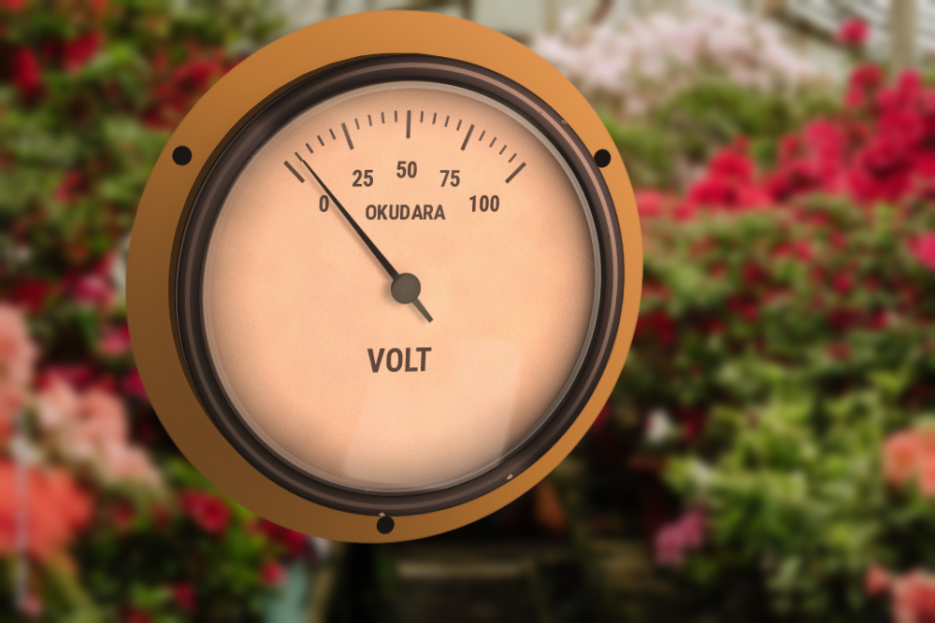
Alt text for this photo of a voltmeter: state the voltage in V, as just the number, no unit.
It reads 5
